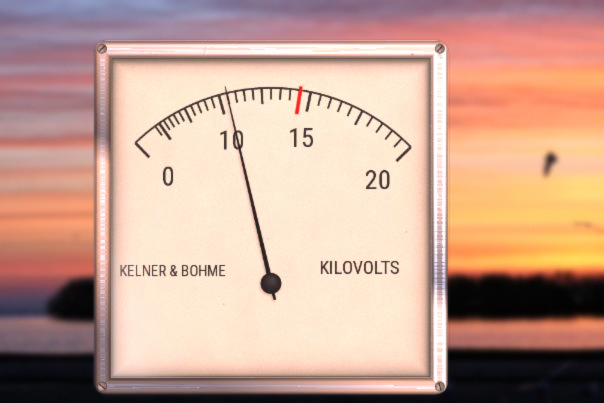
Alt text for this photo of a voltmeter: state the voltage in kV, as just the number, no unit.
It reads 10.5
